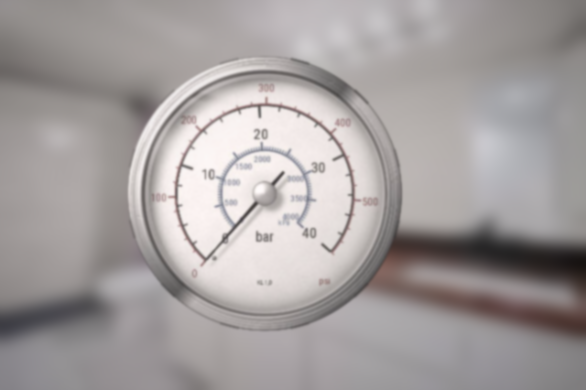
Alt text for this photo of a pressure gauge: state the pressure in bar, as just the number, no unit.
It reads 0
